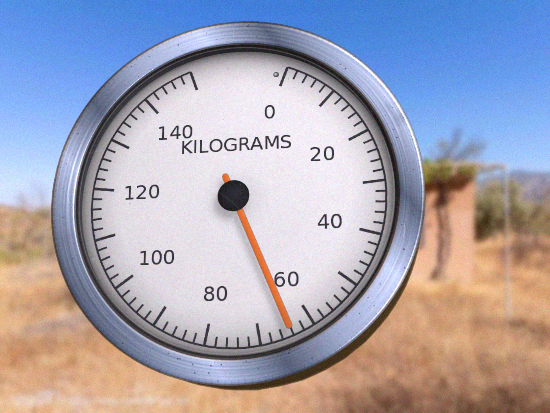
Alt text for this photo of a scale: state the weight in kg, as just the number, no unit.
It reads 64
